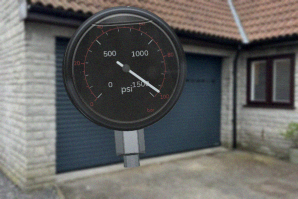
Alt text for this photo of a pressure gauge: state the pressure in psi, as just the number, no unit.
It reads 1450
